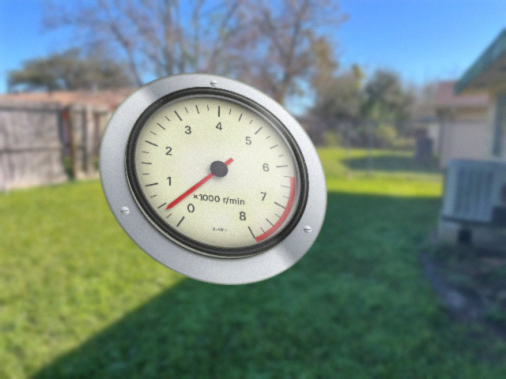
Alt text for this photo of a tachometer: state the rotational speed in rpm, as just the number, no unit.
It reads 375
